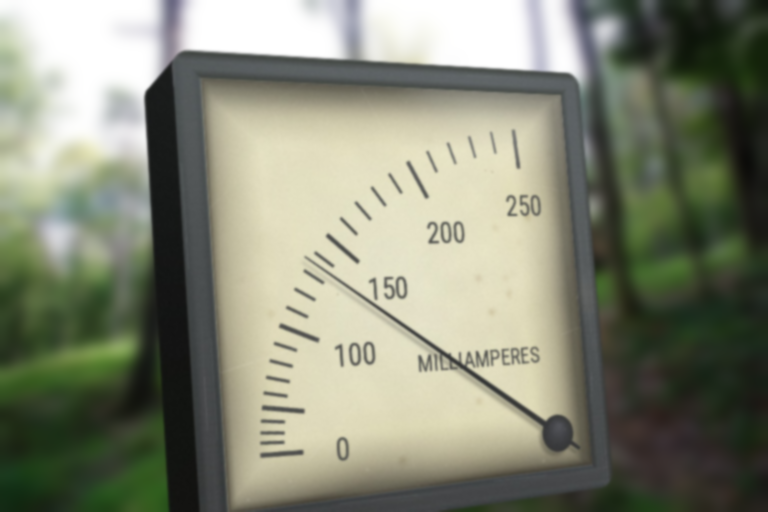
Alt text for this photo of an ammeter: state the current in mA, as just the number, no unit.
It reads 135
